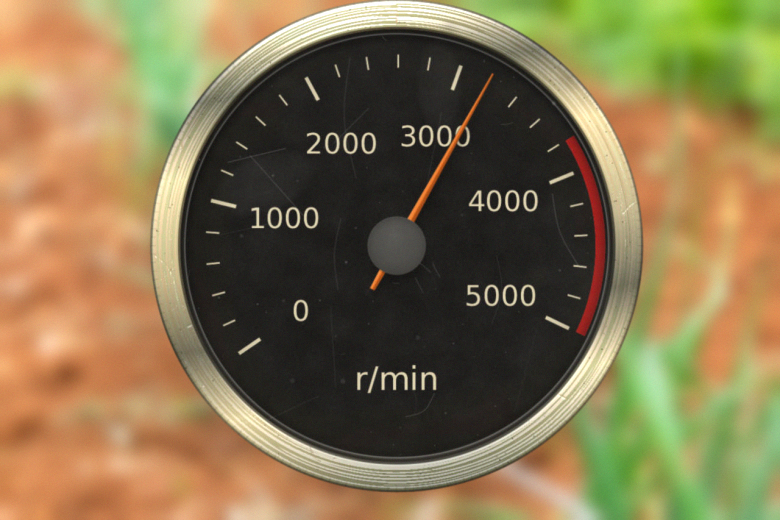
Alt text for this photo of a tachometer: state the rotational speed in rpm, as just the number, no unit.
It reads 3200
